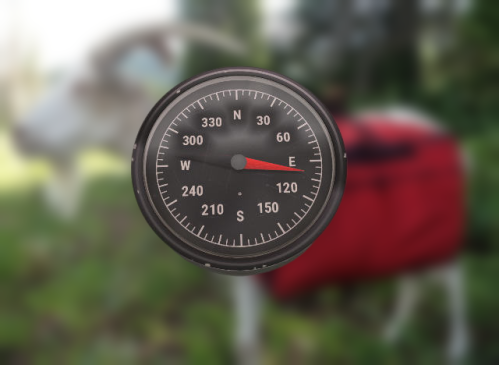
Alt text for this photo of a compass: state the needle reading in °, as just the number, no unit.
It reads 100
